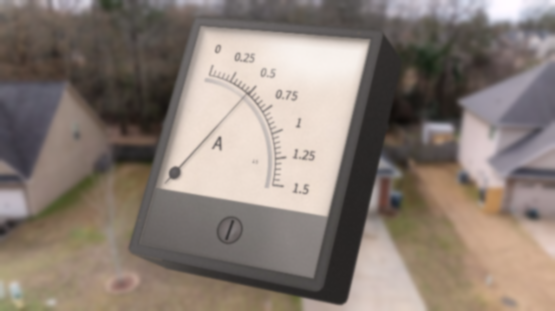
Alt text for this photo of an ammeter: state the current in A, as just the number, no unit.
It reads 0.5
